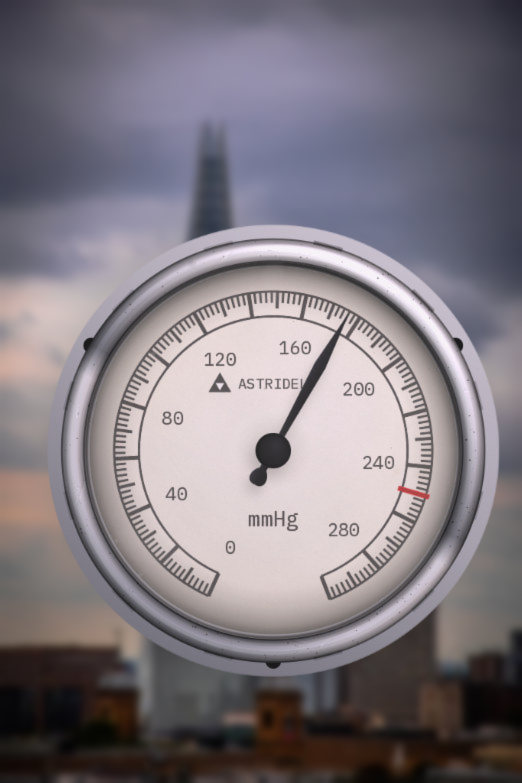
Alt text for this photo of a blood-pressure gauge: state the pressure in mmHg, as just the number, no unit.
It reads 176
